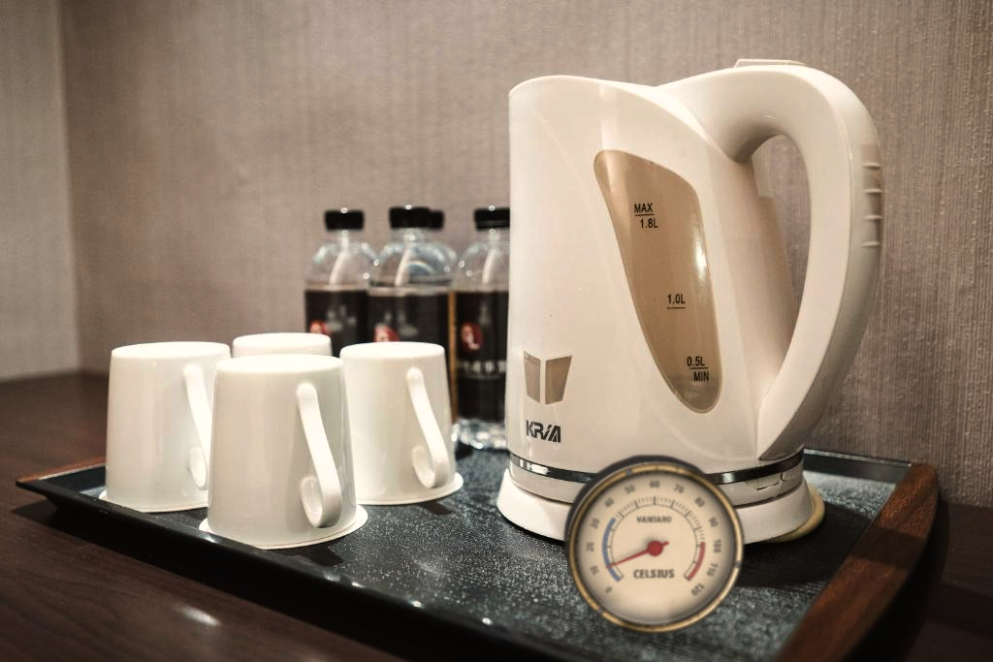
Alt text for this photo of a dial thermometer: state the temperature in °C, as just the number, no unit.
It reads 10
